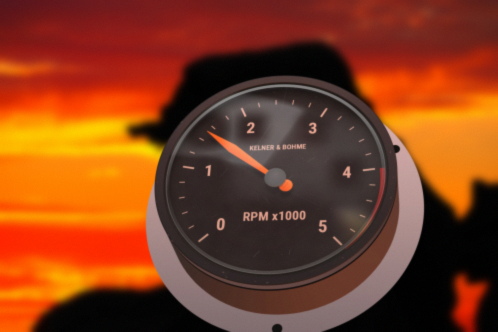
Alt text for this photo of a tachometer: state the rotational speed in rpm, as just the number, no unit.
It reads 1500
